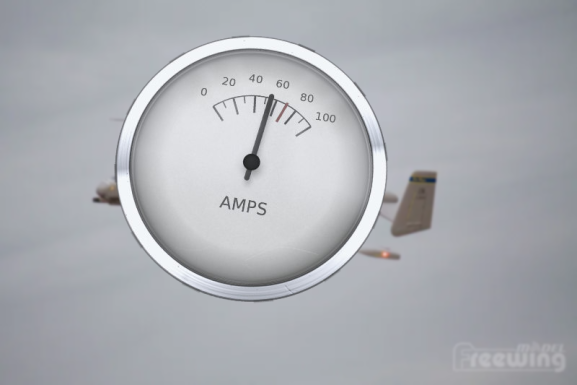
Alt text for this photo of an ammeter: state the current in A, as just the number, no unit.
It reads 55
